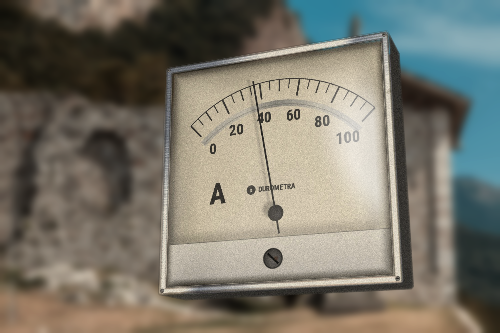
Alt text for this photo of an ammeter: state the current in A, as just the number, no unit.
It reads 37.5
